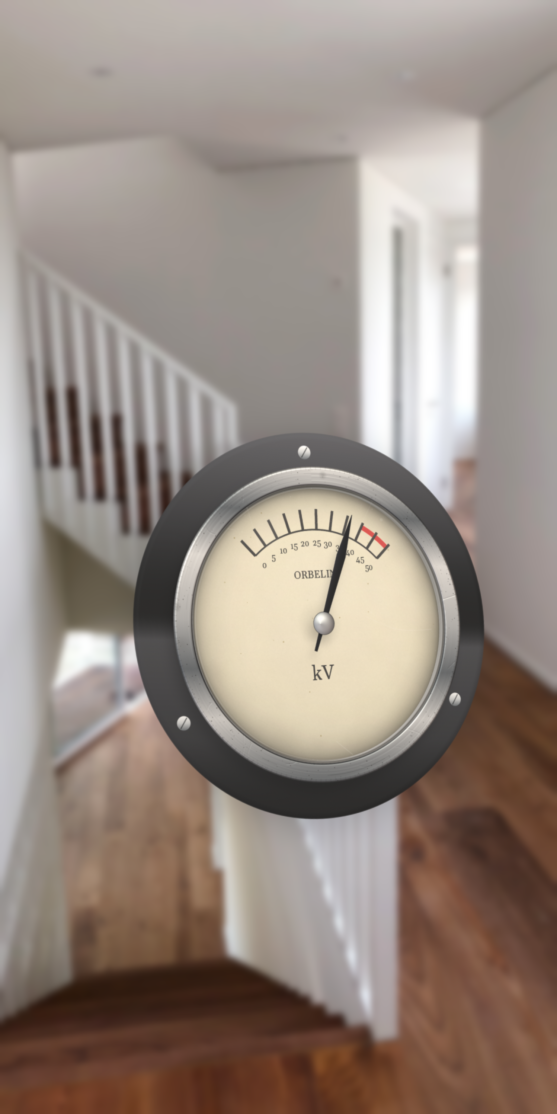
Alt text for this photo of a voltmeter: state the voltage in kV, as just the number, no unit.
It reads 35
